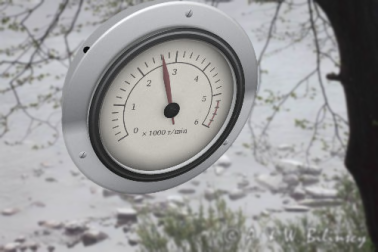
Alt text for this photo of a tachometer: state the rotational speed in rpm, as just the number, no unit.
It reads 2600
